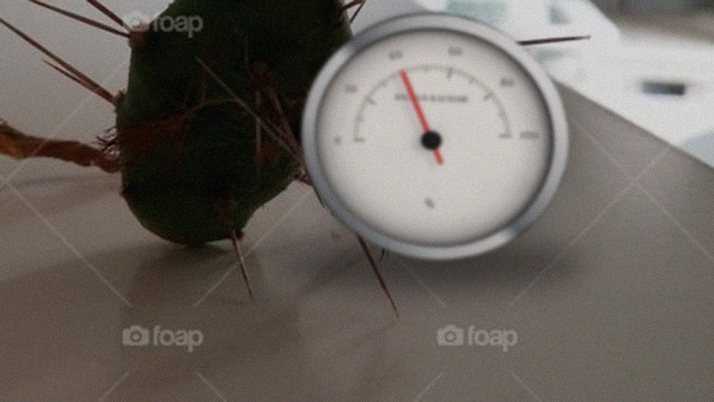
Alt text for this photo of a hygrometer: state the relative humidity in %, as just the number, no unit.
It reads 40
